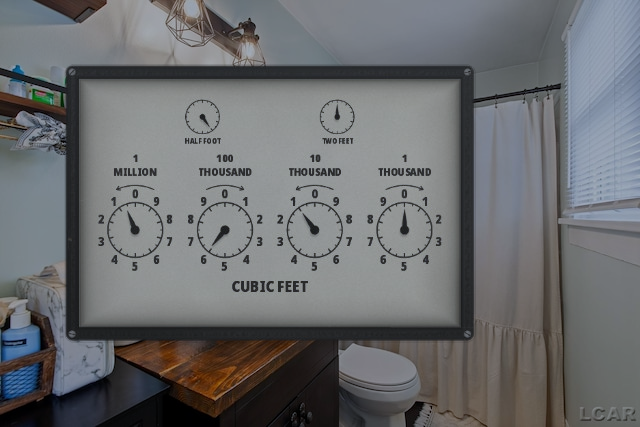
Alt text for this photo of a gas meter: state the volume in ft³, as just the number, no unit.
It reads 61000
